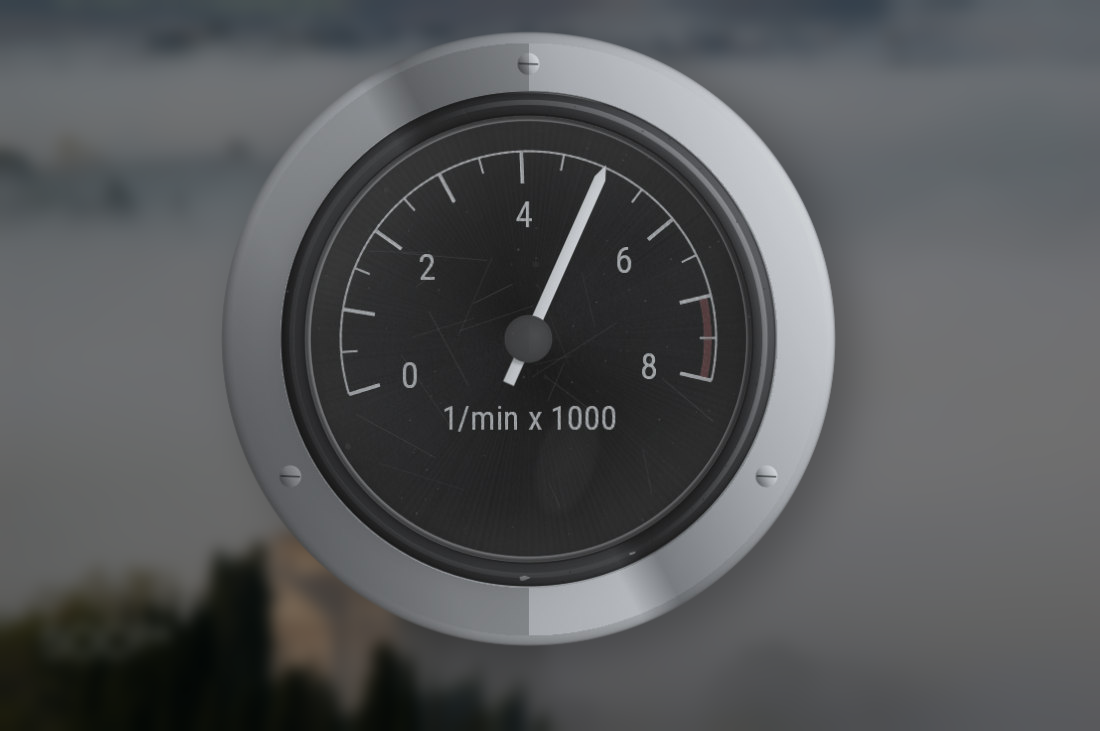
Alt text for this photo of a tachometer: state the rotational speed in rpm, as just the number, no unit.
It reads 5000
